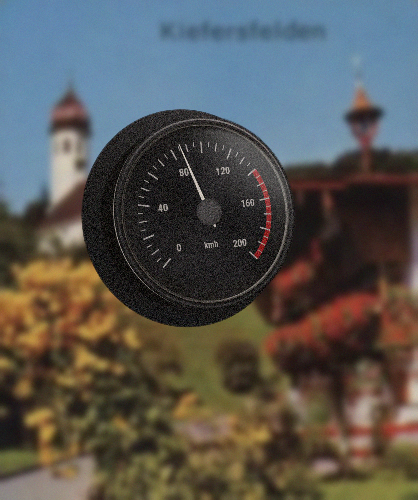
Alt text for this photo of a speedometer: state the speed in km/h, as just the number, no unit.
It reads 85
